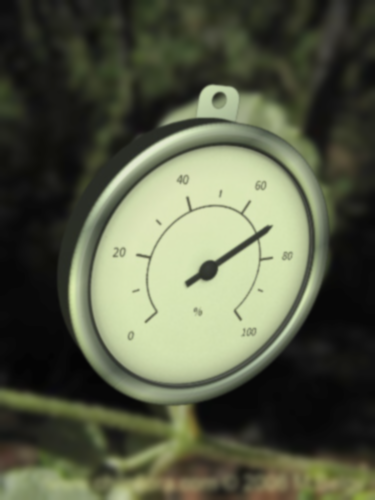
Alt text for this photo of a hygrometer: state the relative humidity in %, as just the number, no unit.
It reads 70
